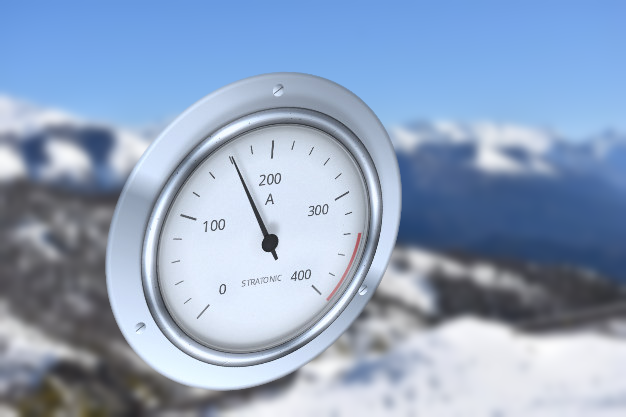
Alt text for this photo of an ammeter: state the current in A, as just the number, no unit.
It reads 160
